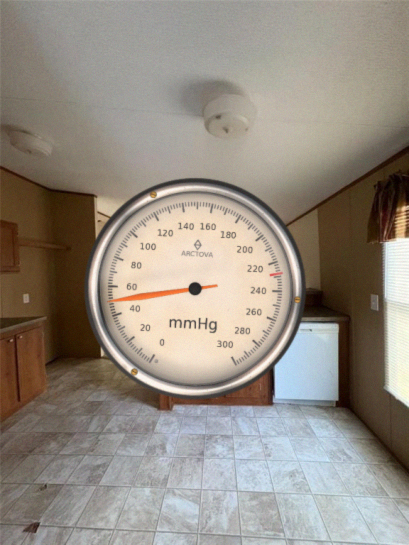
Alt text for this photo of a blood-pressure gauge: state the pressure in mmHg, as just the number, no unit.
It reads 50
